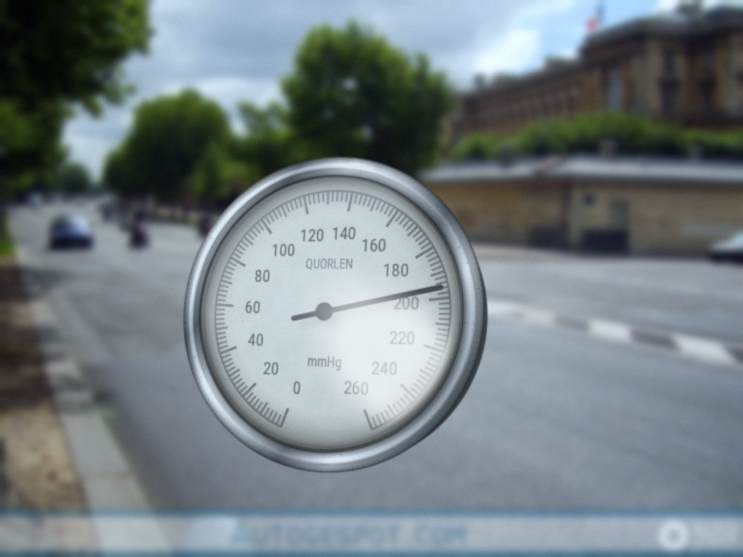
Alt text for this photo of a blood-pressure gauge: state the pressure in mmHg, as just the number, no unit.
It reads 196
